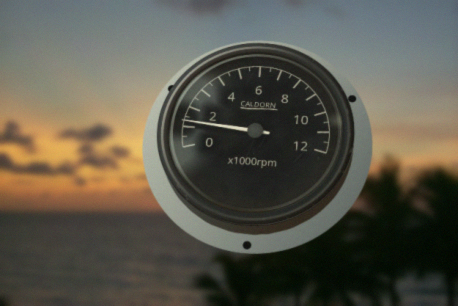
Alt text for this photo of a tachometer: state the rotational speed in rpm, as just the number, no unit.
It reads 1250
